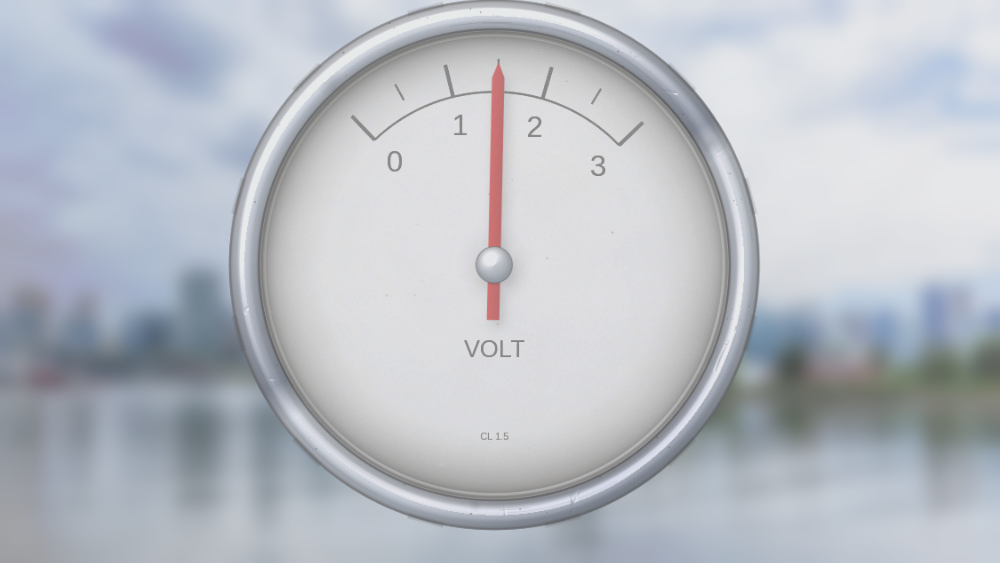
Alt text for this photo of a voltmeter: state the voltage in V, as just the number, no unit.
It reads 1.5
